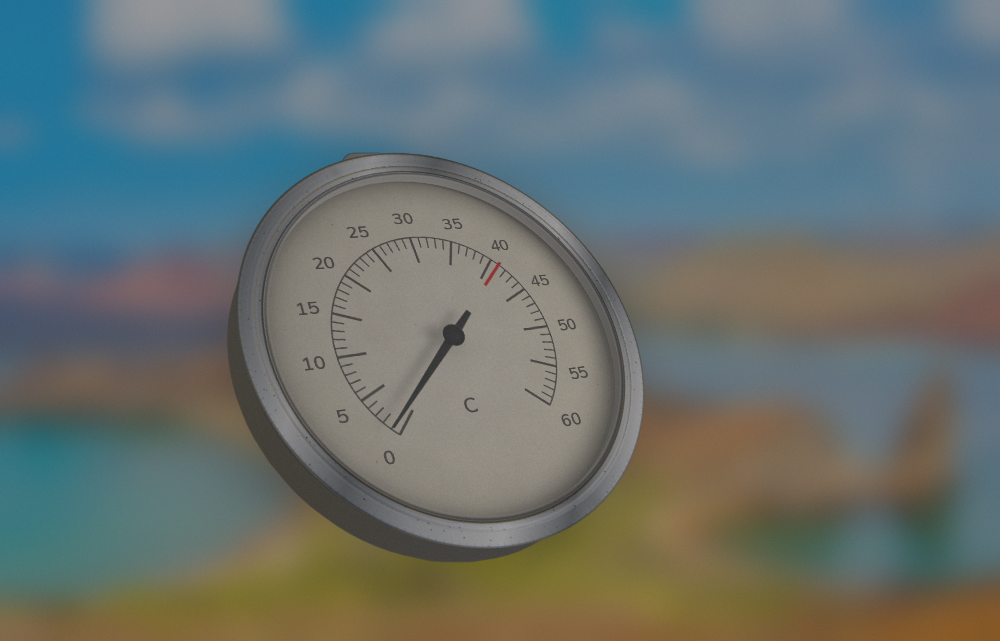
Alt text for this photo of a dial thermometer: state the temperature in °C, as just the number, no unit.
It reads 1
